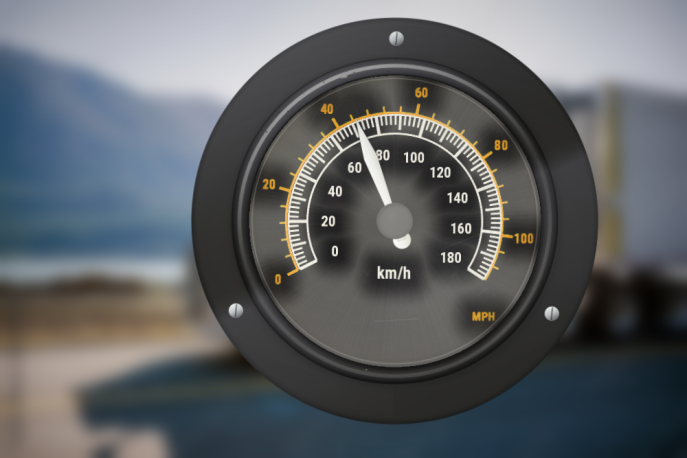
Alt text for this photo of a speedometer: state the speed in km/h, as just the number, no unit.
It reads 72
